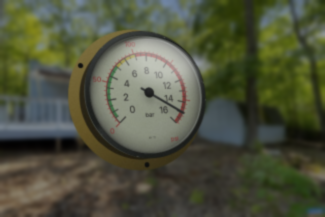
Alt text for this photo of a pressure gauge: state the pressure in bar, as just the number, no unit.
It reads 15
